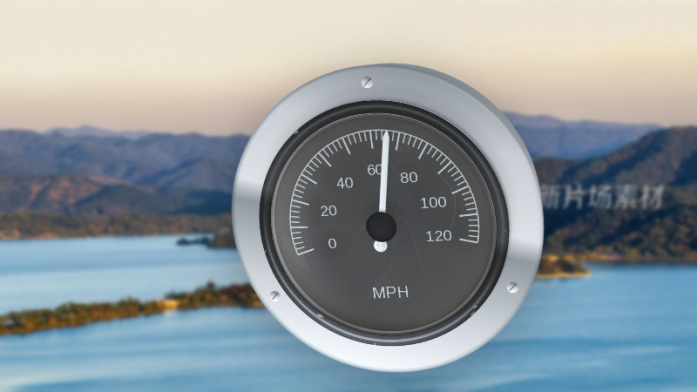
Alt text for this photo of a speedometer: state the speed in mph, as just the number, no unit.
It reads 66
